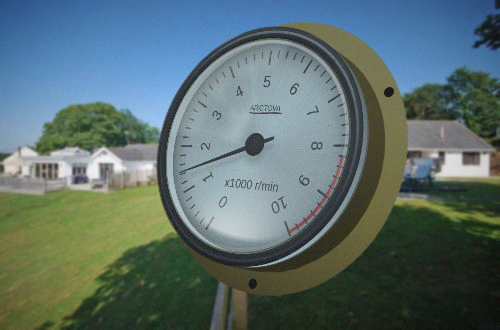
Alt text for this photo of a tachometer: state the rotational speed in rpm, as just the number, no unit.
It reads 1400
